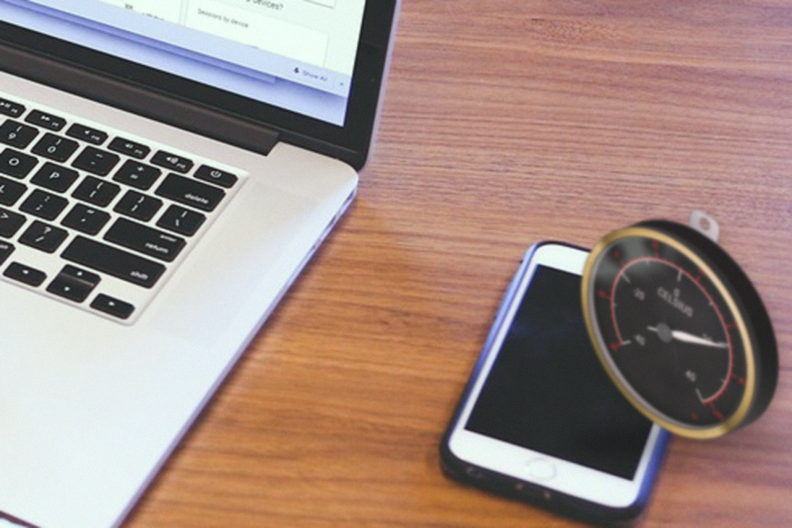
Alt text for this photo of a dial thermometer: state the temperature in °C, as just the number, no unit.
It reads 20
